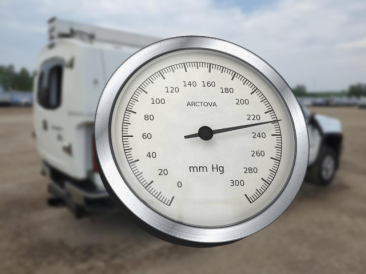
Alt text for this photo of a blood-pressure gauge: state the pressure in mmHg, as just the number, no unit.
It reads 230
